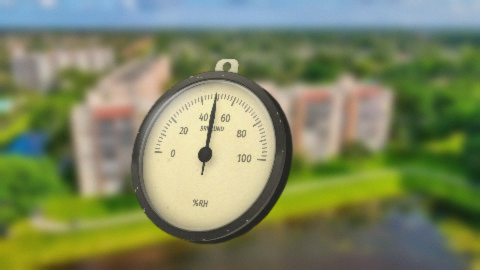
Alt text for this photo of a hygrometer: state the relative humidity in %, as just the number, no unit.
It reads 50
